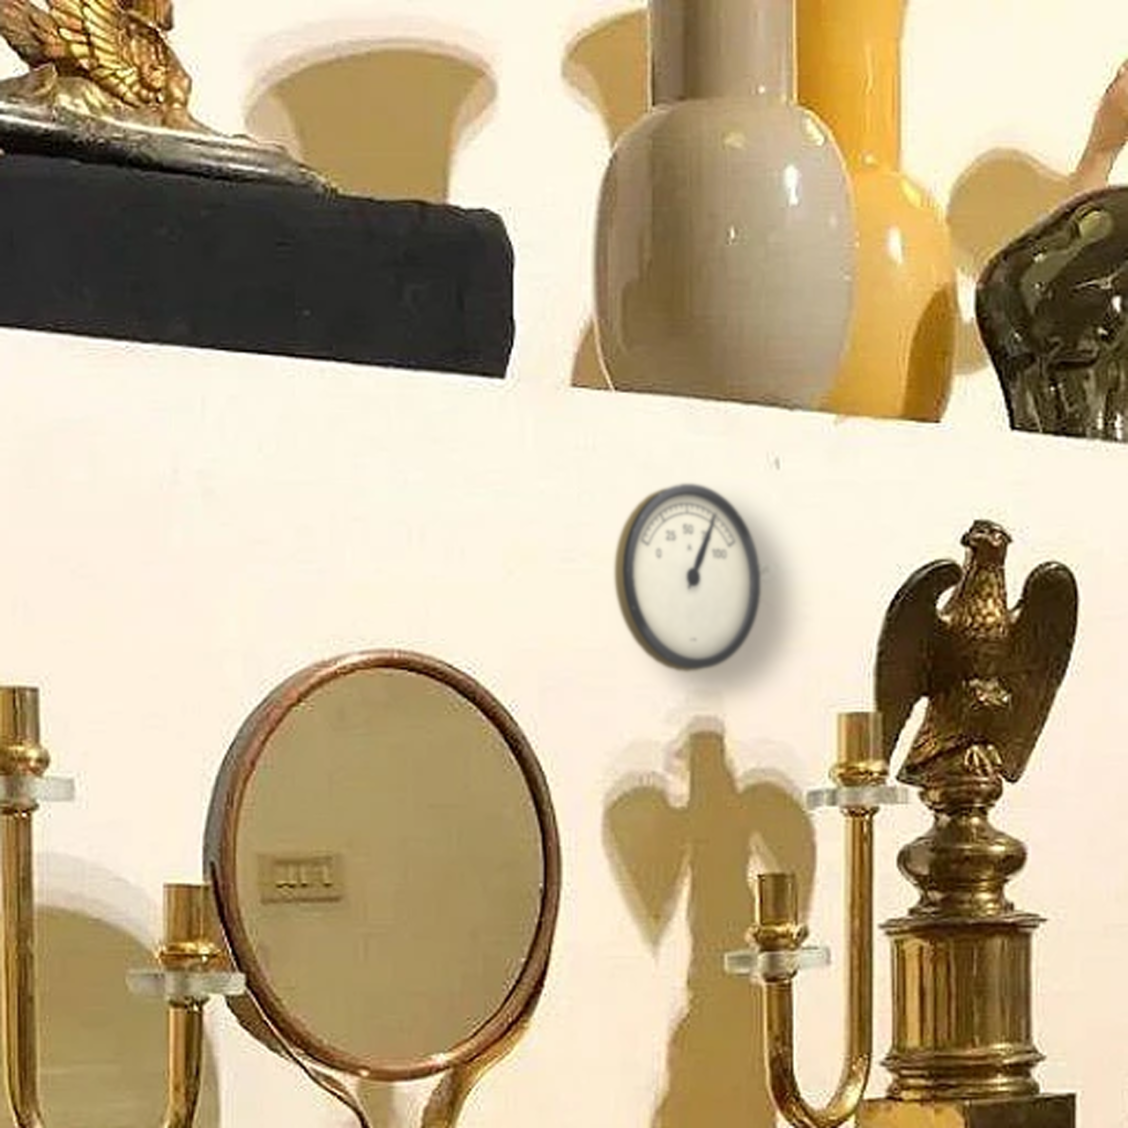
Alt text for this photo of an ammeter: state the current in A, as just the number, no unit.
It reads 75
